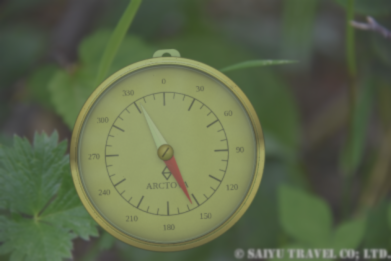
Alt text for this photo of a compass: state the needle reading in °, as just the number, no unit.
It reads 155
